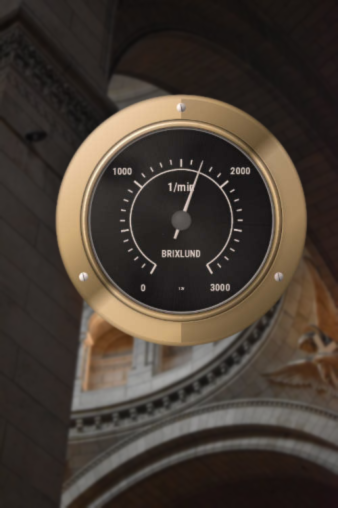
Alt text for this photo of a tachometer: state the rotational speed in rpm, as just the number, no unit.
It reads 1700
